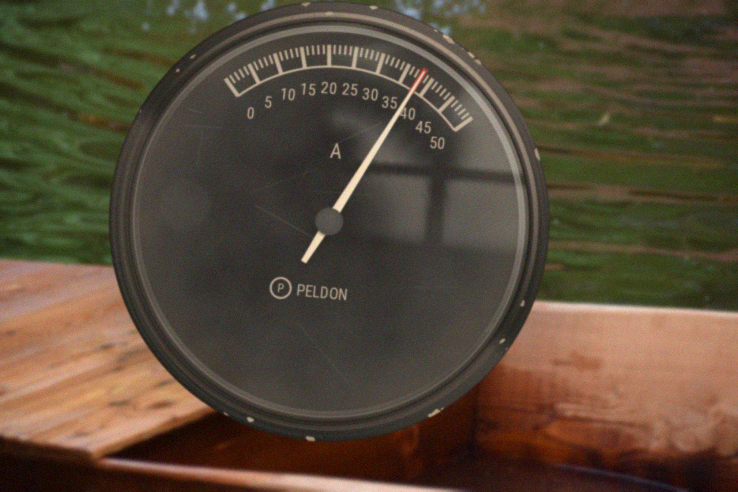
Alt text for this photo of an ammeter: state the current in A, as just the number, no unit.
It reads 38
